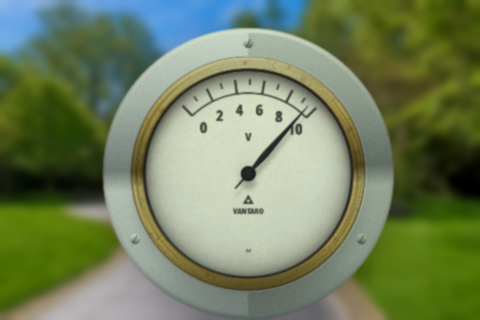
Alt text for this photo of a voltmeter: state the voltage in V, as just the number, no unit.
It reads 9.5
